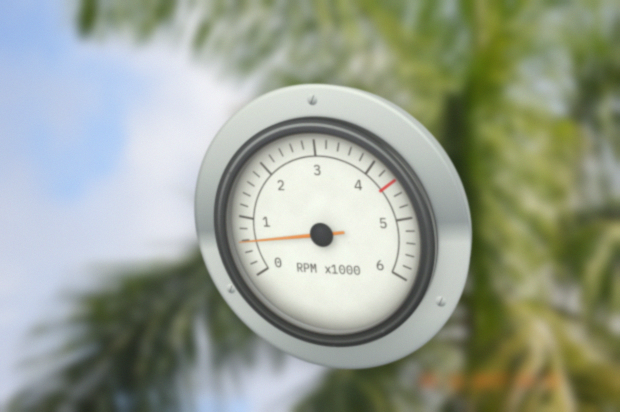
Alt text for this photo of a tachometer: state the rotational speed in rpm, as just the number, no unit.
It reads 600
